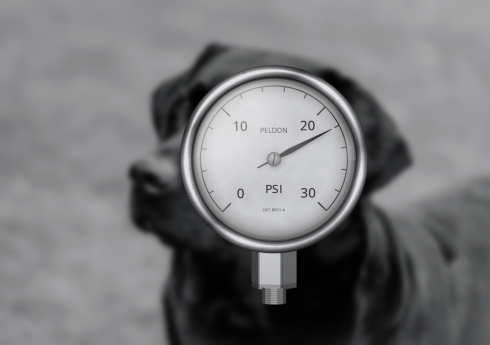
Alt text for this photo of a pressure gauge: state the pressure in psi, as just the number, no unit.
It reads 22
